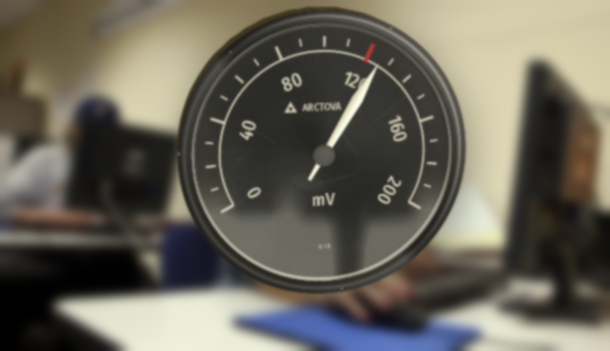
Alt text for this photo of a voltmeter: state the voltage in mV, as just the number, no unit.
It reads 125
